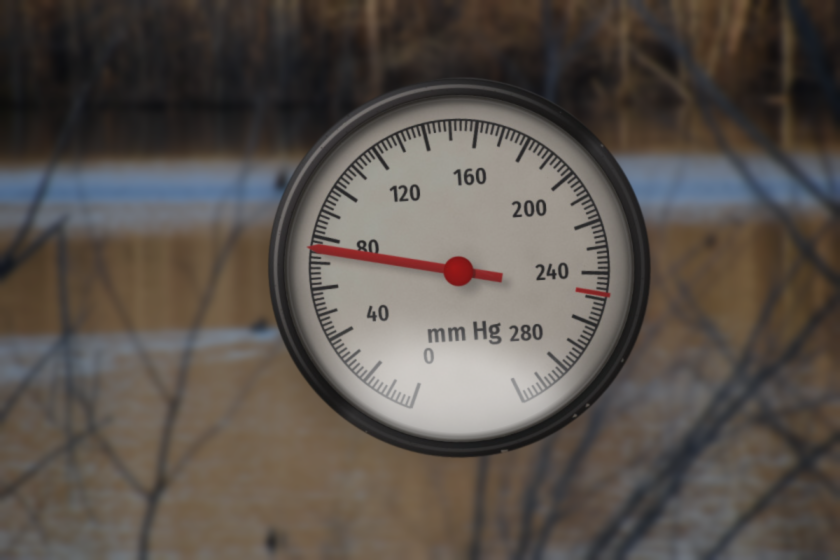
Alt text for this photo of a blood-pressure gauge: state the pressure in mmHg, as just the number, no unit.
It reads 76
